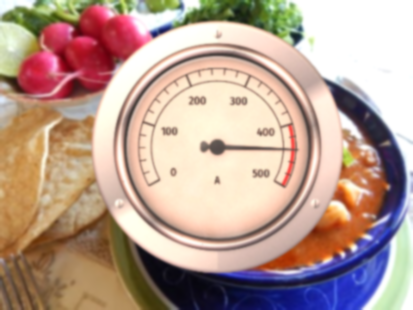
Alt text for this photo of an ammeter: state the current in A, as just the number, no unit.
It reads 440
